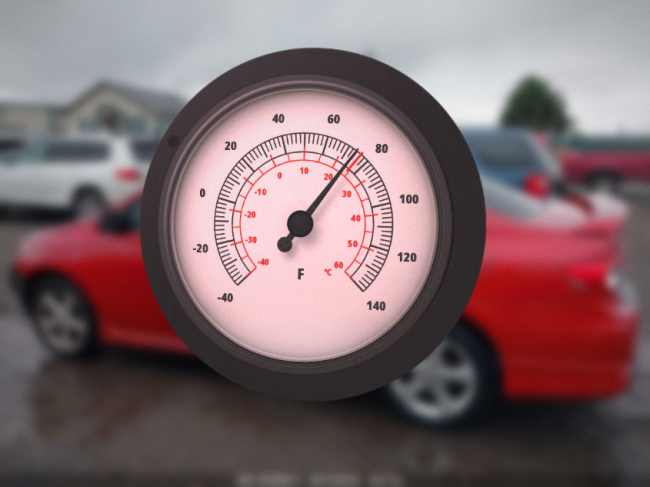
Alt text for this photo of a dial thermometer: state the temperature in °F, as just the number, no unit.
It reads 74
